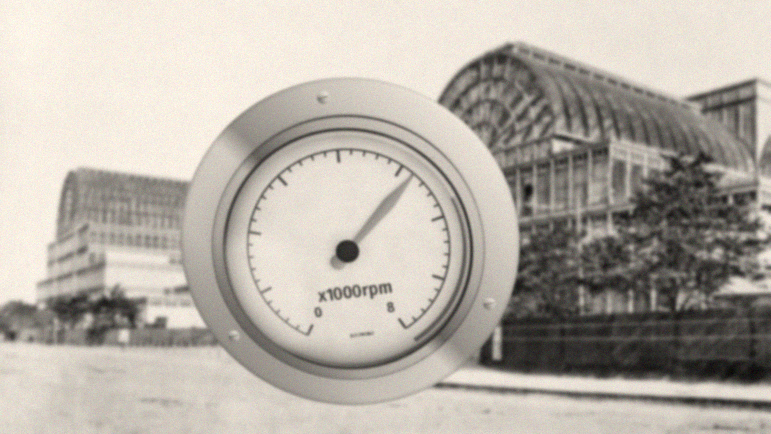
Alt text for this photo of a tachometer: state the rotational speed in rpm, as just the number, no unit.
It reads 5200
